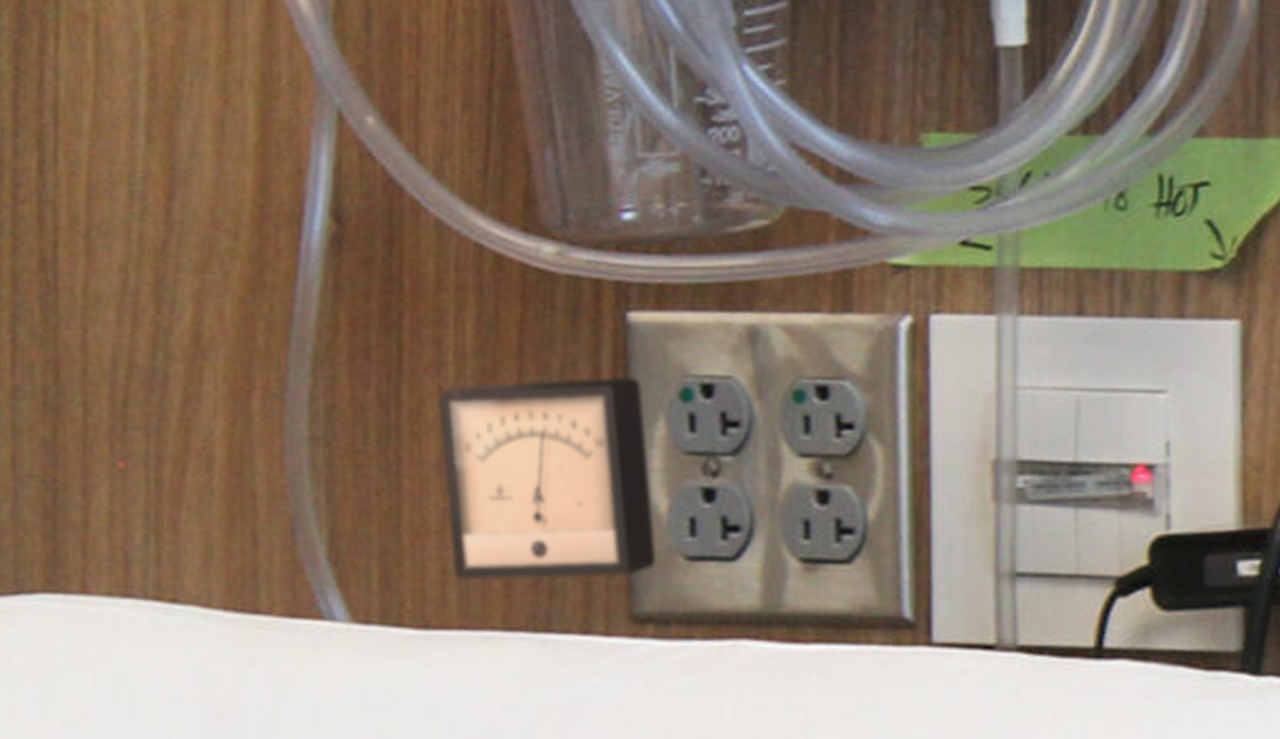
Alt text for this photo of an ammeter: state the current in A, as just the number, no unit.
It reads 6
